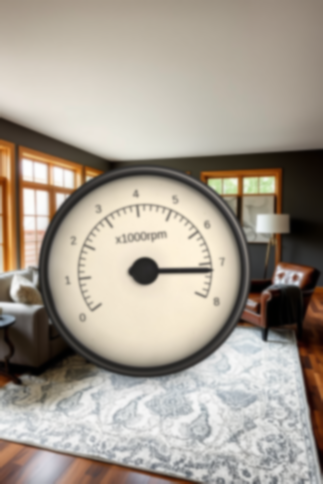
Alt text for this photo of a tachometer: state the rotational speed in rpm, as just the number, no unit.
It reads 7200
